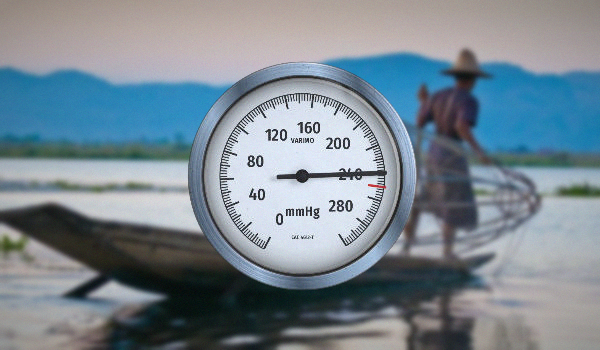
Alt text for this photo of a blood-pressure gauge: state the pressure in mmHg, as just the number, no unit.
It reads 240
